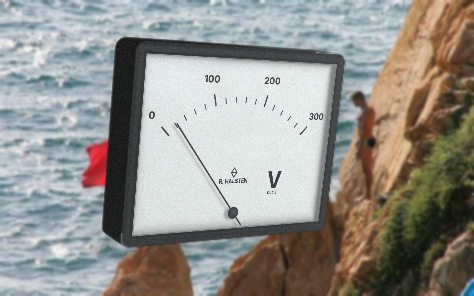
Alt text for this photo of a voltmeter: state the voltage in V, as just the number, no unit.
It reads 20
